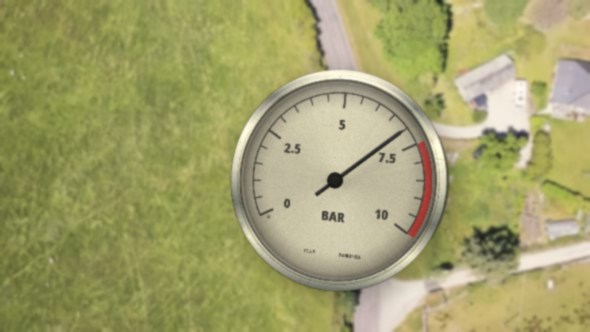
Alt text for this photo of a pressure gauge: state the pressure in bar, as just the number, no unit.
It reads 7
